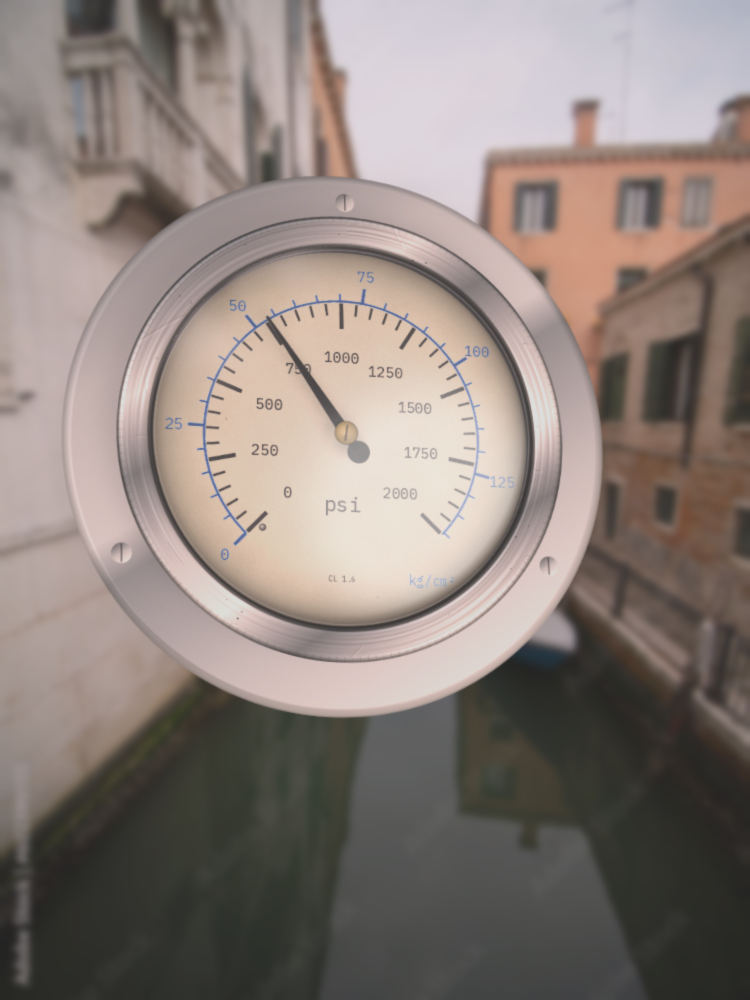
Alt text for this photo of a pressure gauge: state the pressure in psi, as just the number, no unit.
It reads 750
